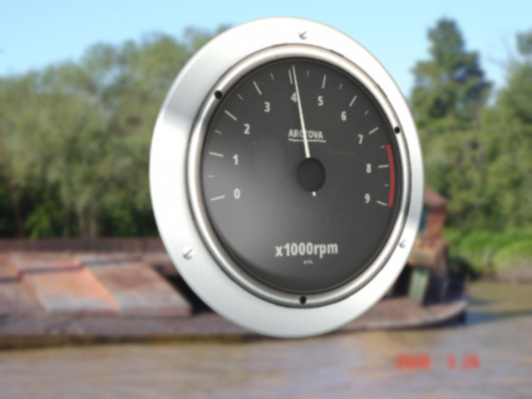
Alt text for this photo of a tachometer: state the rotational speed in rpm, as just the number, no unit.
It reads 4000
